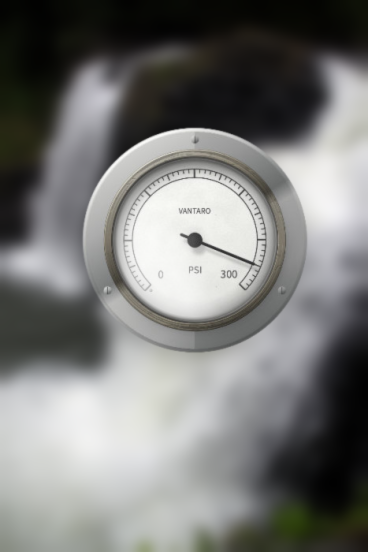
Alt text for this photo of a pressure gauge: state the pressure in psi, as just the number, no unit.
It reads 275
